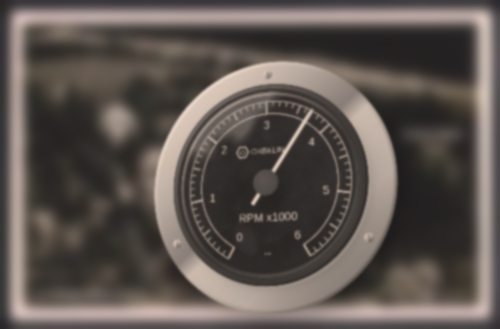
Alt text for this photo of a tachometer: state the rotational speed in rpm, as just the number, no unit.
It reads 3700
